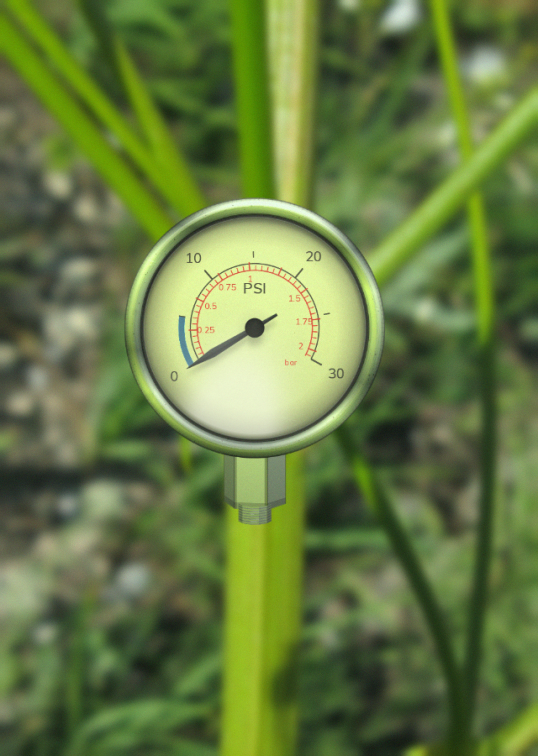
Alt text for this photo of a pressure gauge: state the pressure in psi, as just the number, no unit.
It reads 0
